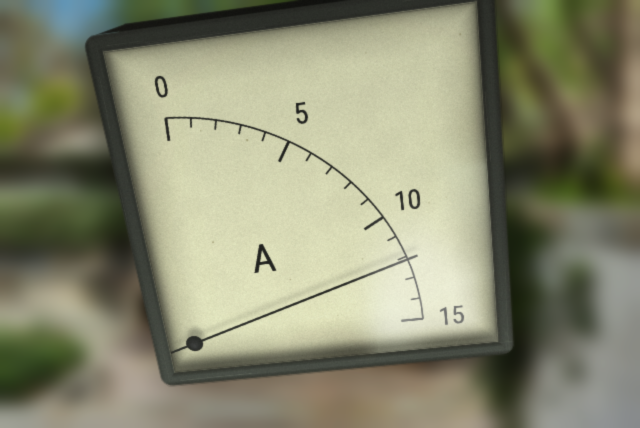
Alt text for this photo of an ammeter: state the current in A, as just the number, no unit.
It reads 12
